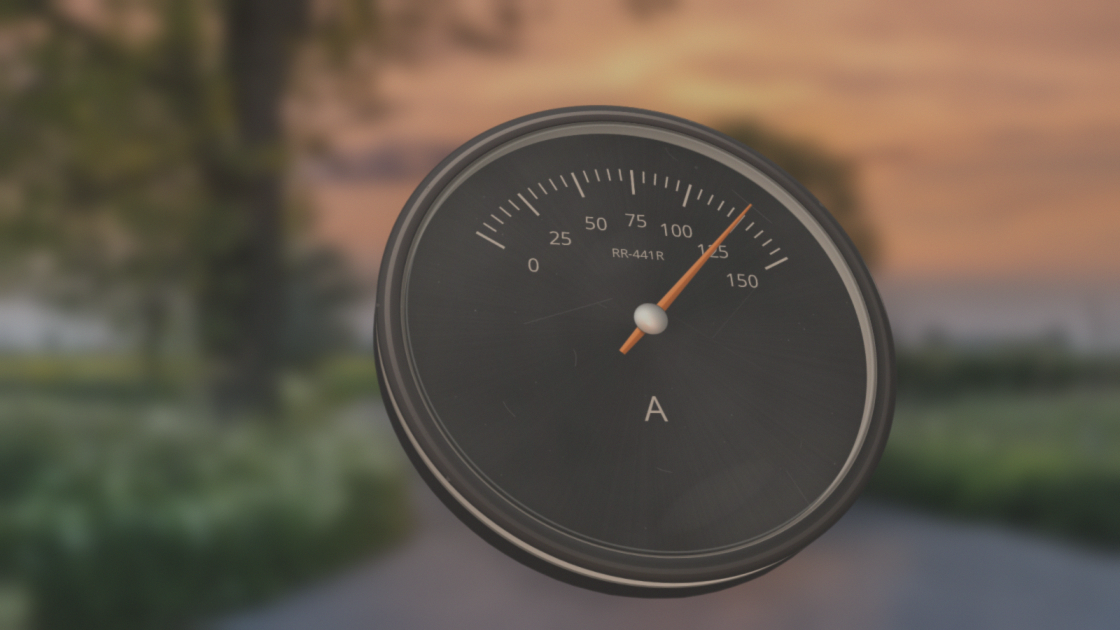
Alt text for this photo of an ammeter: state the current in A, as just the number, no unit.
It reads 125
